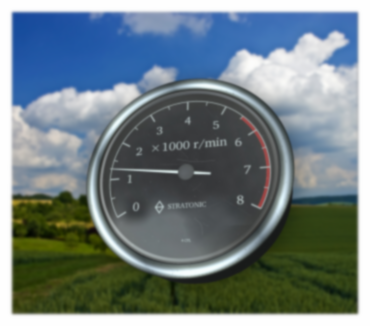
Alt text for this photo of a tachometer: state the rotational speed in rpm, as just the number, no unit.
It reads 1250
